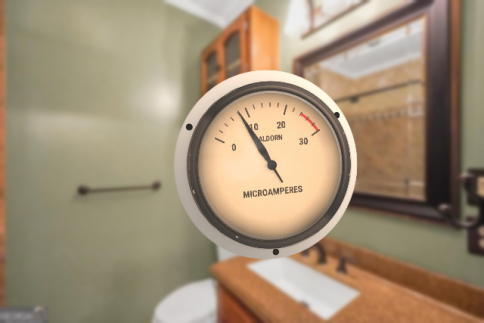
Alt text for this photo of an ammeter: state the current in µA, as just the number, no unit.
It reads 8
